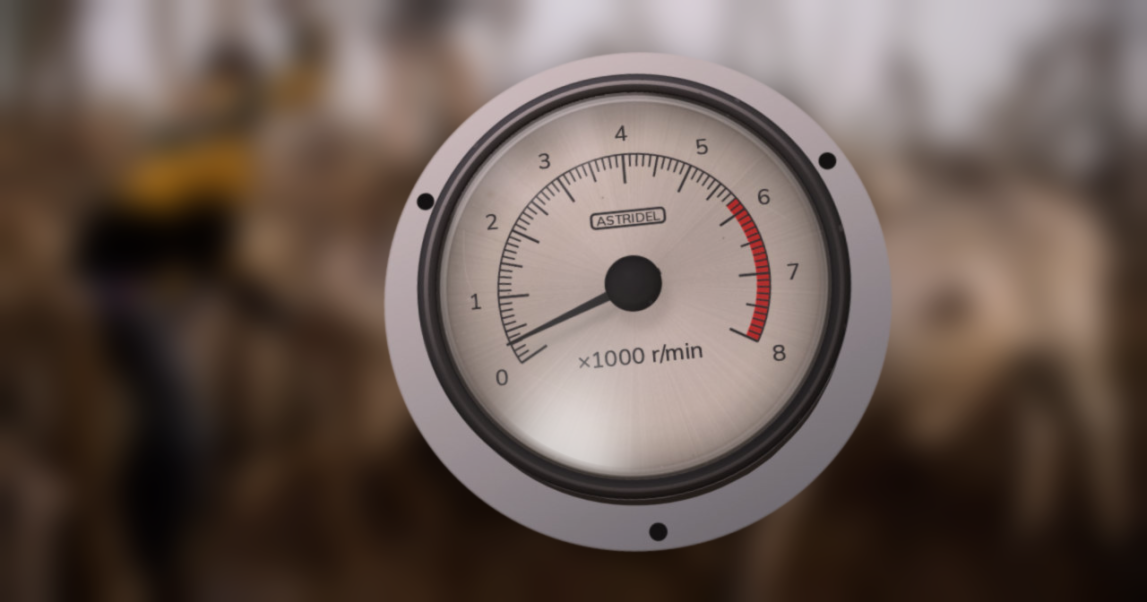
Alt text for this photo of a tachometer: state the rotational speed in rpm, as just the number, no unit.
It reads 300
